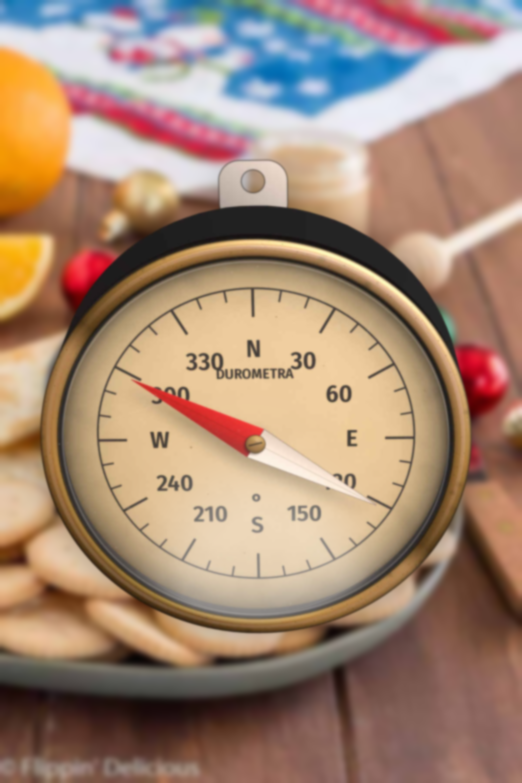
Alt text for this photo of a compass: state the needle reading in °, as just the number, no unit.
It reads 300
